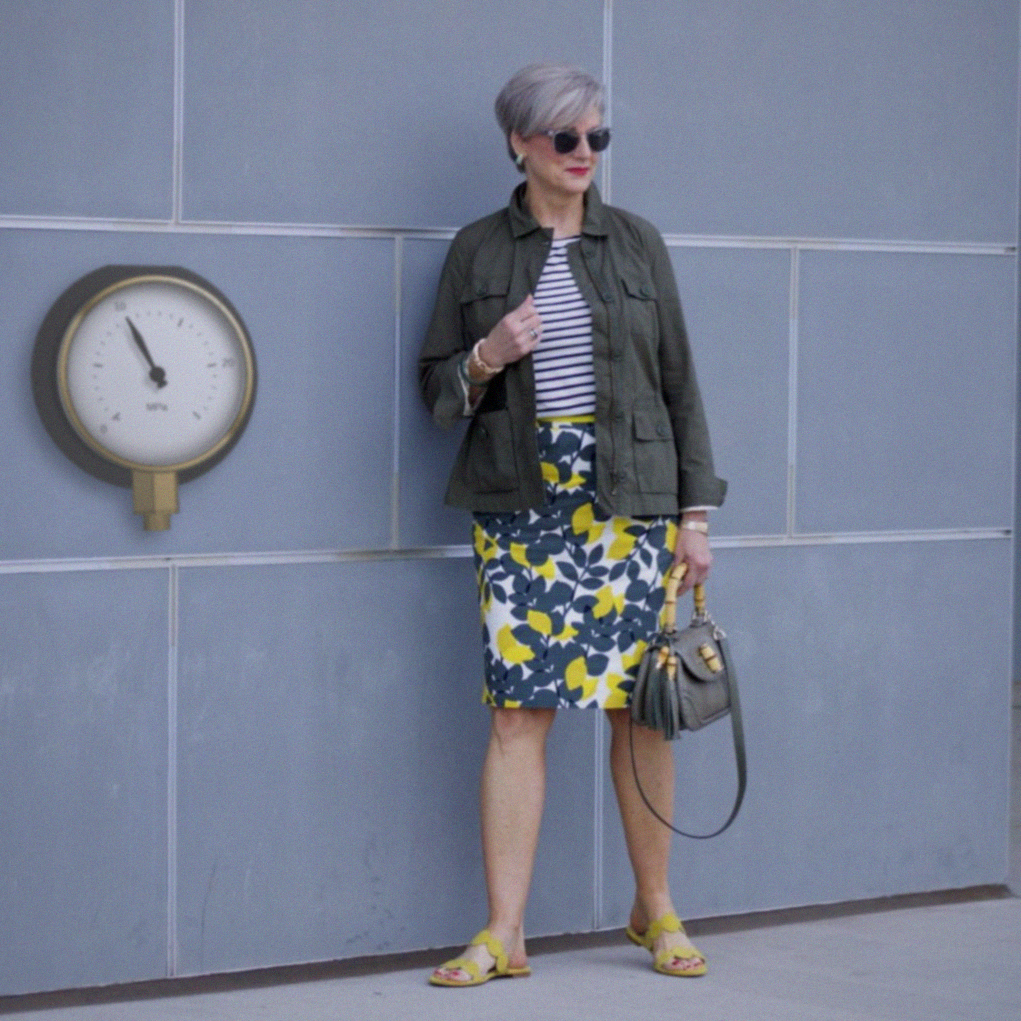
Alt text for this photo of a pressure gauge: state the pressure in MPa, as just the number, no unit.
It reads 10
